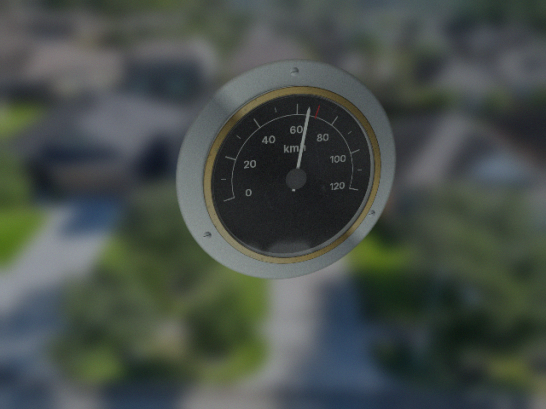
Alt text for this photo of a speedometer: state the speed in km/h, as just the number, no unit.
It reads 65
